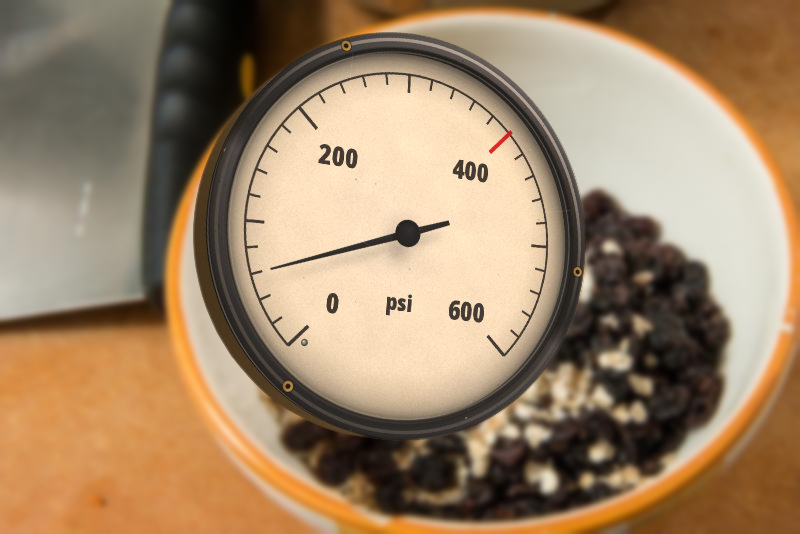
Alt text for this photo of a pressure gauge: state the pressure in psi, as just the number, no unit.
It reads 60
